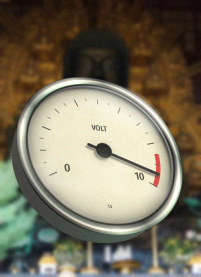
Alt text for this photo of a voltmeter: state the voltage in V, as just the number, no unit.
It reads 9.5
